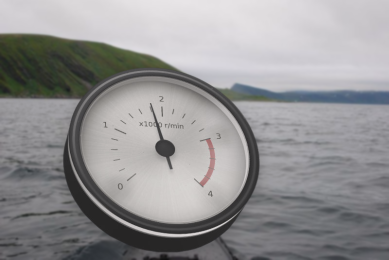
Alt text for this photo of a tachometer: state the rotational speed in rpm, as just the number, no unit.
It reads 1800
